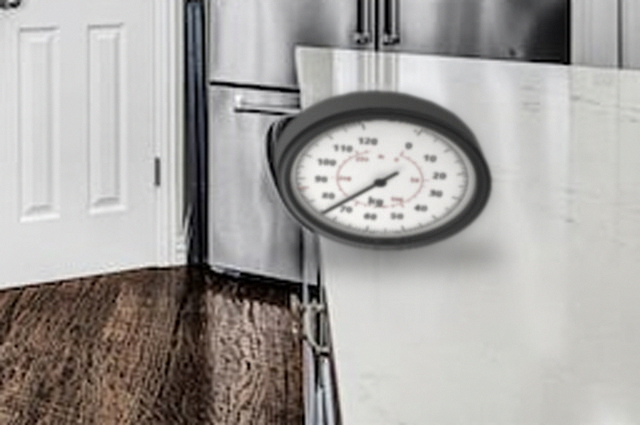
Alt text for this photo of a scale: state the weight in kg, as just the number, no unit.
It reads 75
